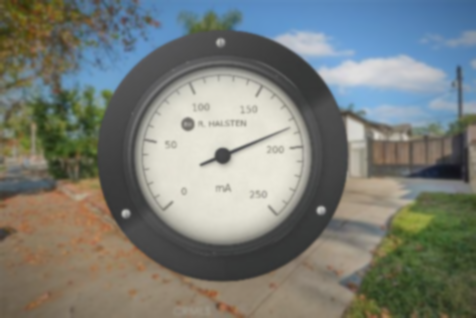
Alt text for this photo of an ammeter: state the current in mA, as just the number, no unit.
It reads 185
